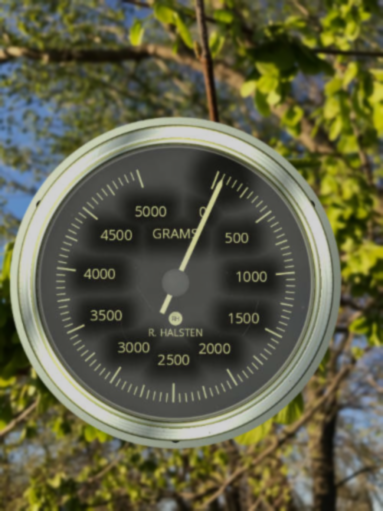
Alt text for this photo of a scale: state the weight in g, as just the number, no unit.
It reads 50
